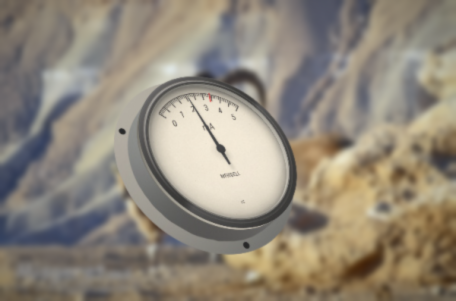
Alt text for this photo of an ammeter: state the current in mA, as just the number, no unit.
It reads 2
